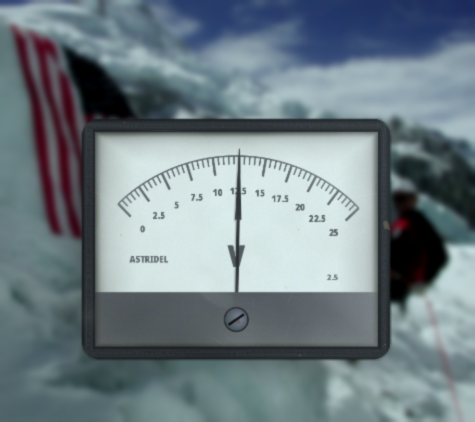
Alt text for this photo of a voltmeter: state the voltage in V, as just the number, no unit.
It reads 12.5
